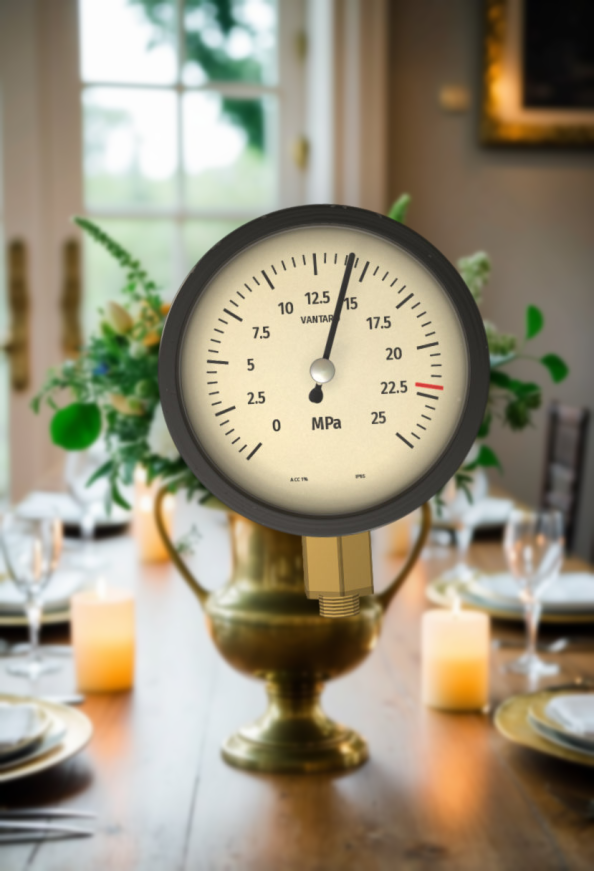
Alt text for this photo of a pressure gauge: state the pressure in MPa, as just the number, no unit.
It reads 14.25
